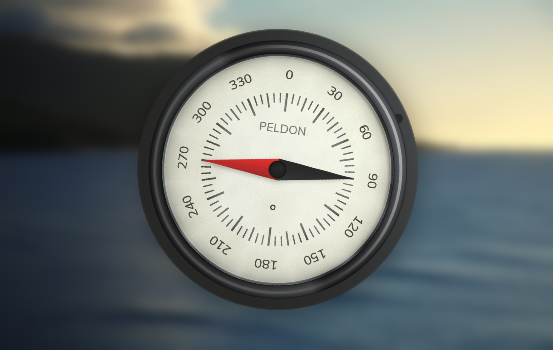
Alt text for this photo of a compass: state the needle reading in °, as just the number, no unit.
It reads 270
